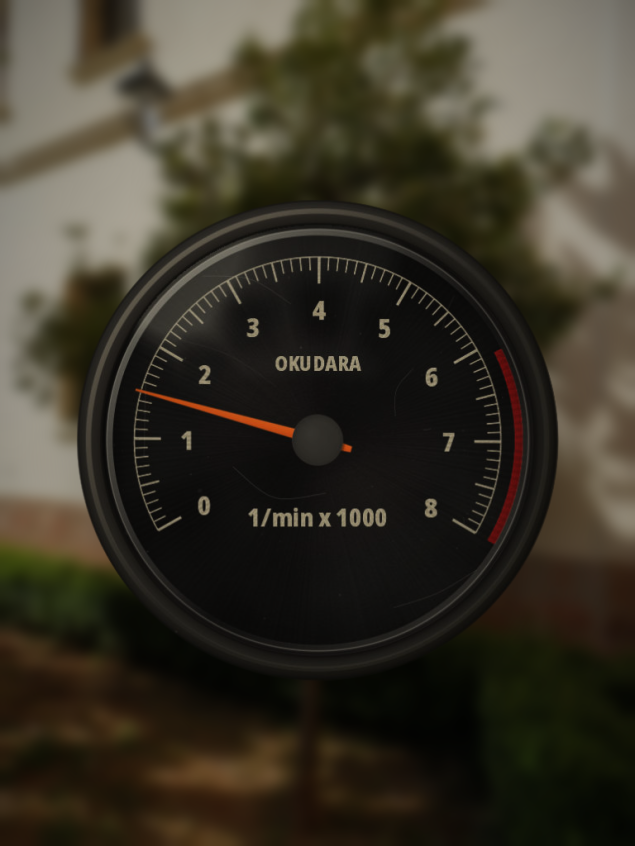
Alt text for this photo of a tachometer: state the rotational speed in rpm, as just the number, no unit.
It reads 1500
